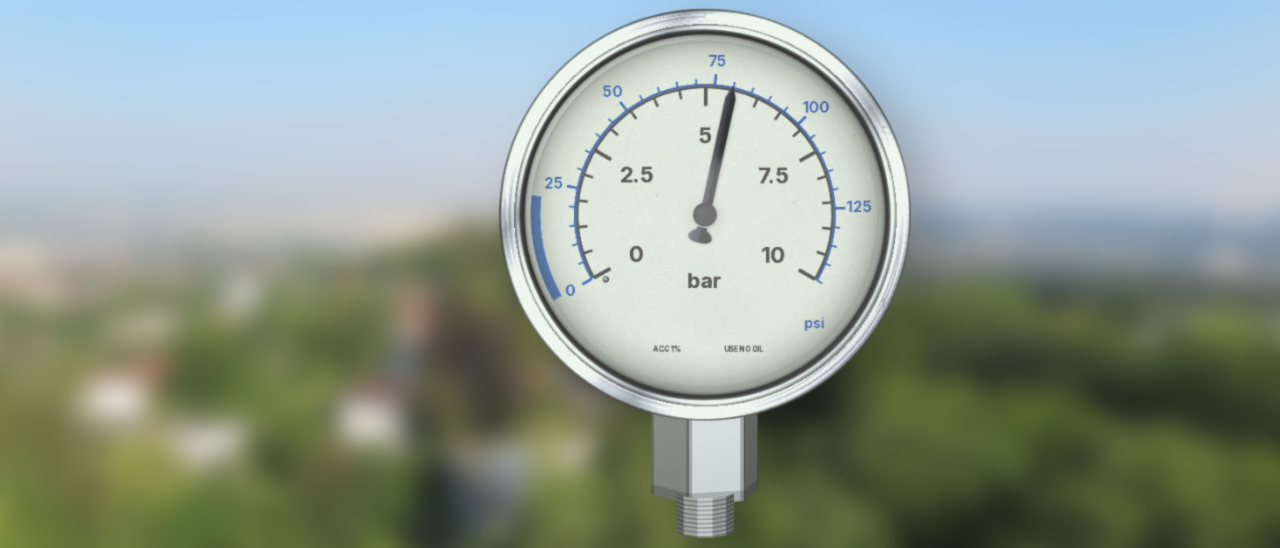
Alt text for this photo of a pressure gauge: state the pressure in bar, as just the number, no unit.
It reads 5.5
